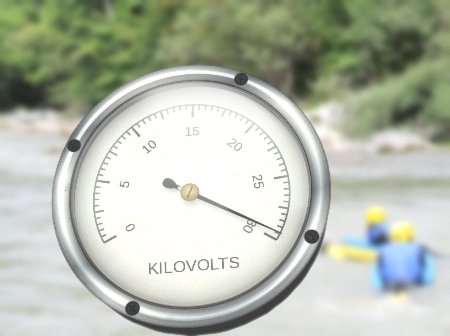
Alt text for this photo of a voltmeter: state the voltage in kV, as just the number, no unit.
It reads 29.5
